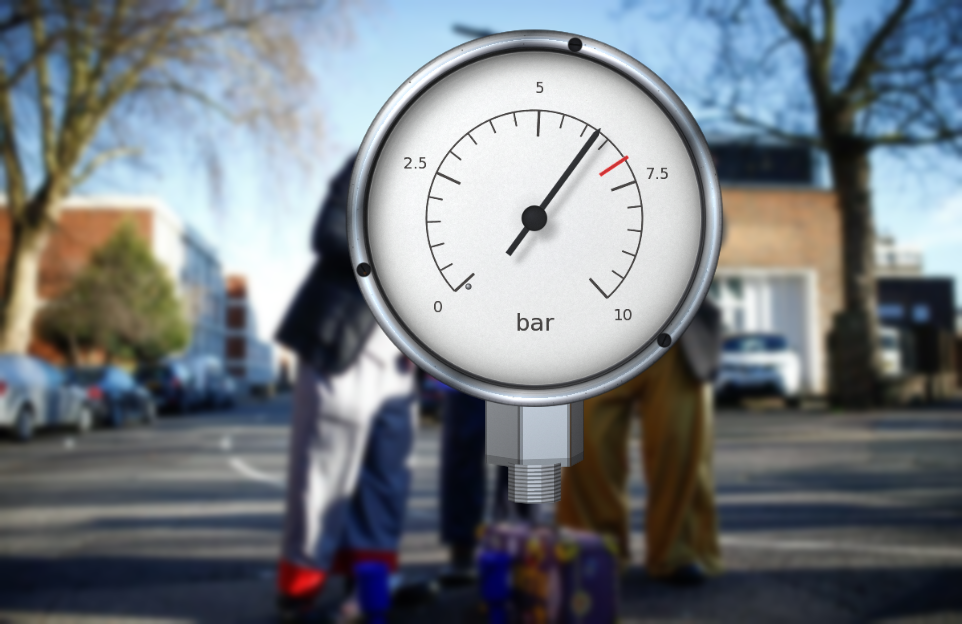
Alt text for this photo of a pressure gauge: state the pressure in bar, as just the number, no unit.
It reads 6.25
